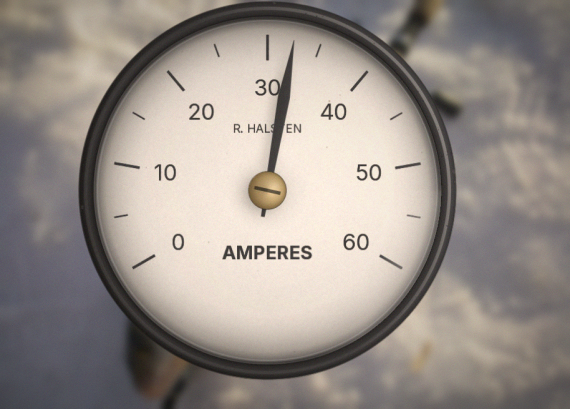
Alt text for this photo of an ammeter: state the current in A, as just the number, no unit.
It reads 32.5
